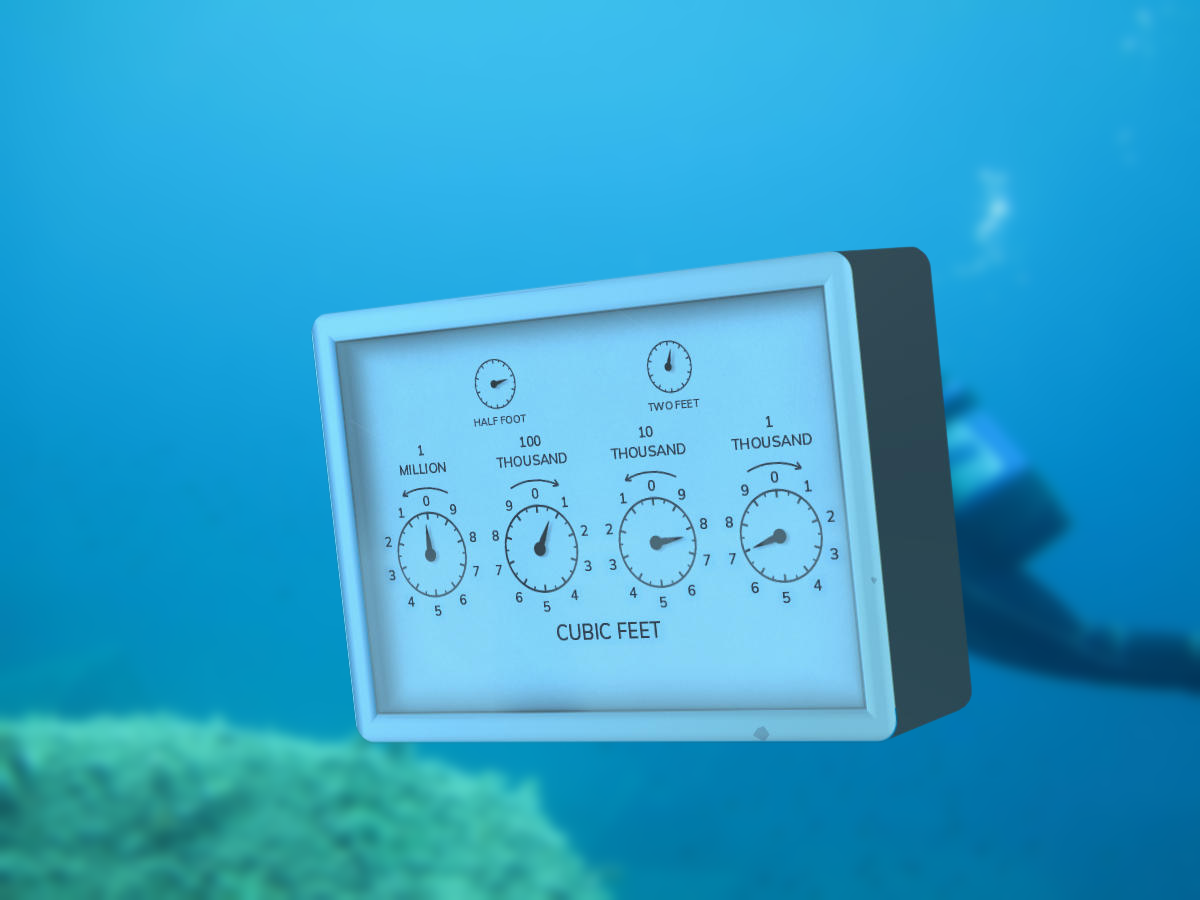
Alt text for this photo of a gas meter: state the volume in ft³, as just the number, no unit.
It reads 7700
